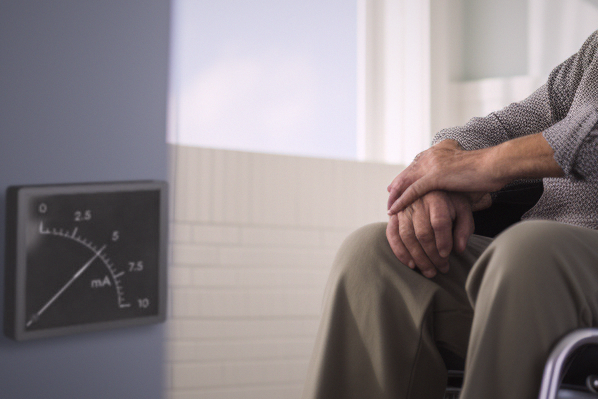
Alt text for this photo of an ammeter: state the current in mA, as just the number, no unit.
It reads 5
